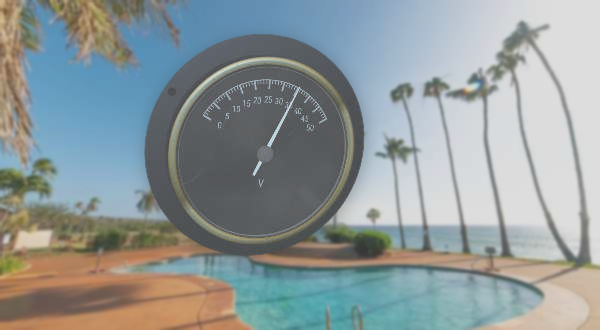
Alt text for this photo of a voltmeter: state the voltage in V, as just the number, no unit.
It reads 35
